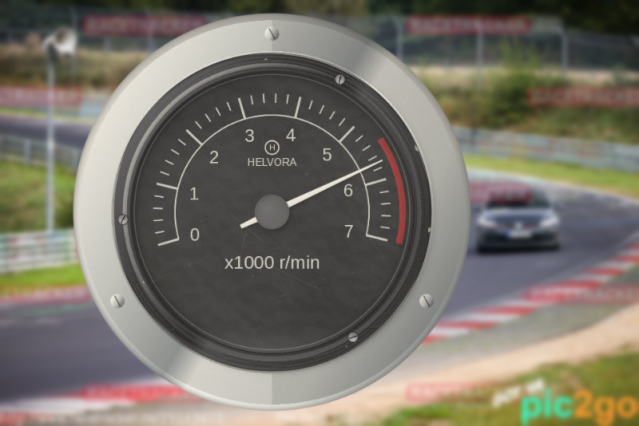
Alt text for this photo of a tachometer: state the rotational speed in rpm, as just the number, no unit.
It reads 5700
